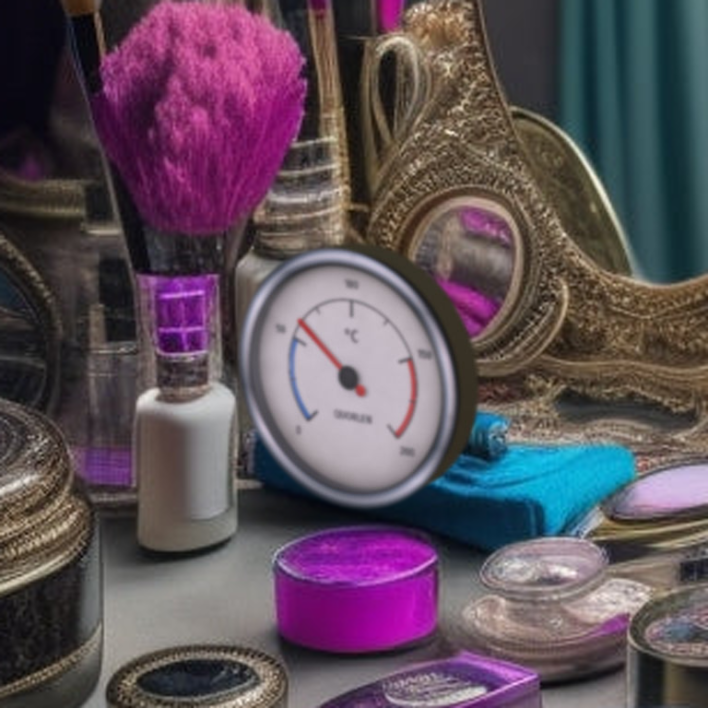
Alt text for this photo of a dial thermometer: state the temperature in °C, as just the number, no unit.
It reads 62.5
